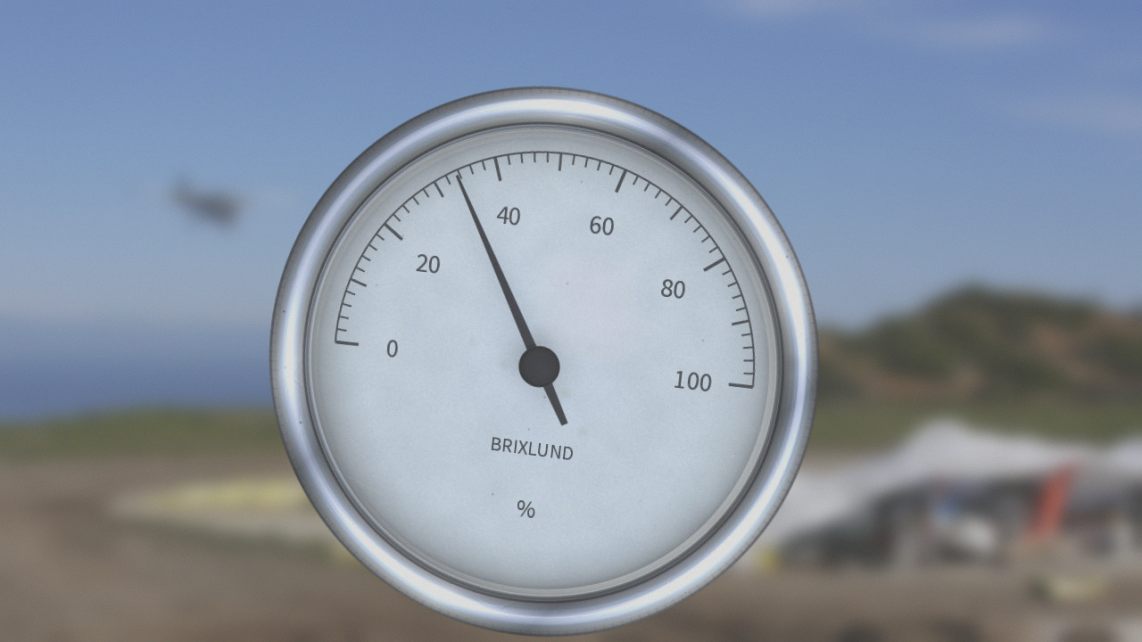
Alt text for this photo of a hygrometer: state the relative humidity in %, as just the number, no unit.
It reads 34
